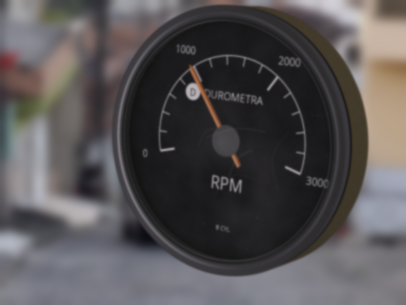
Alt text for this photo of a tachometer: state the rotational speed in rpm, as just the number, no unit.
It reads 1000
